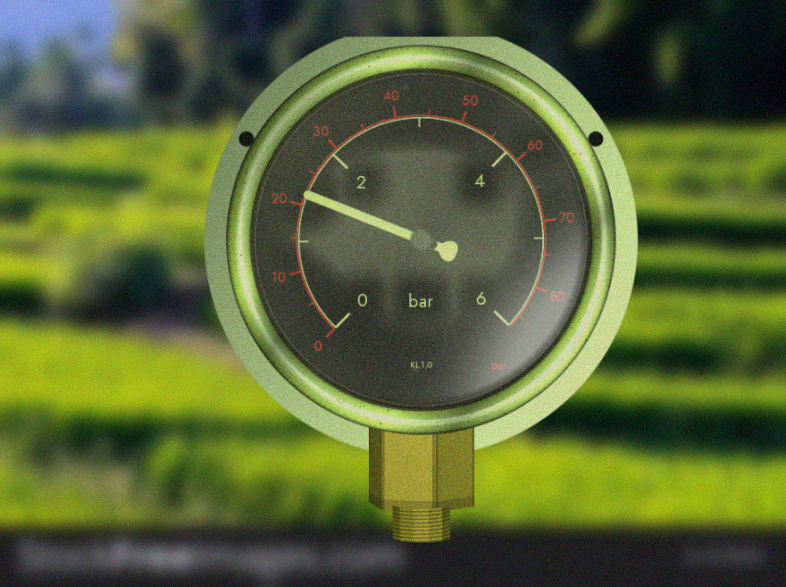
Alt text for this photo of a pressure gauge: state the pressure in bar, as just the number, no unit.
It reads 1.5
